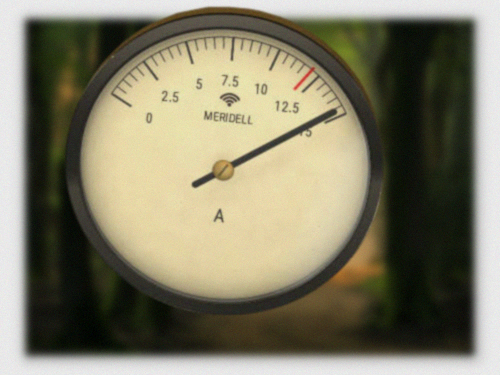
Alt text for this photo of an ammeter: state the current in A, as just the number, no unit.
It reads 14.5
